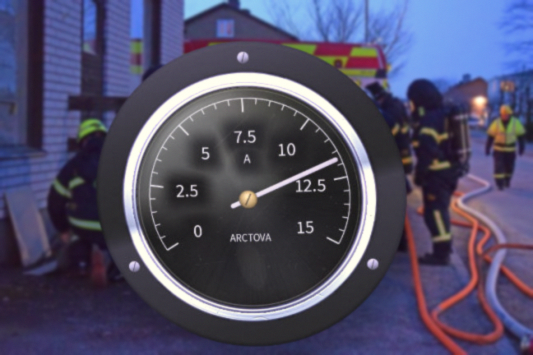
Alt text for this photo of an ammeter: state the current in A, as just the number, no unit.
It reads 11.75
